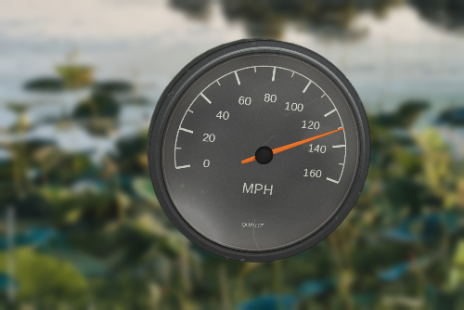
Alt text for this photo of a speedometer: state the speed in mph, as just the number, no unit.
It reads 130
